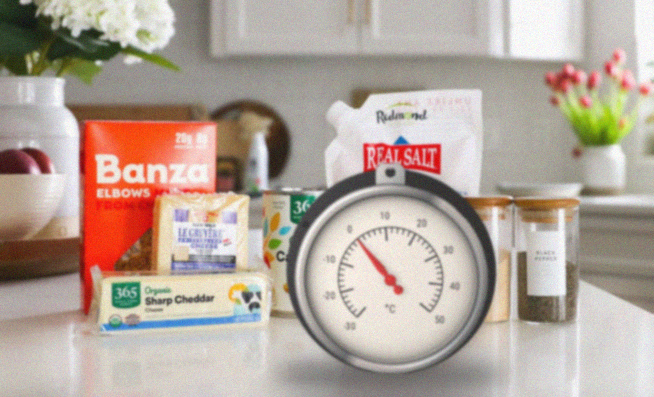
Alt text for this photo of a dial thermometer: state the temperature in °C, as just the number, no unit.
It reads 0
